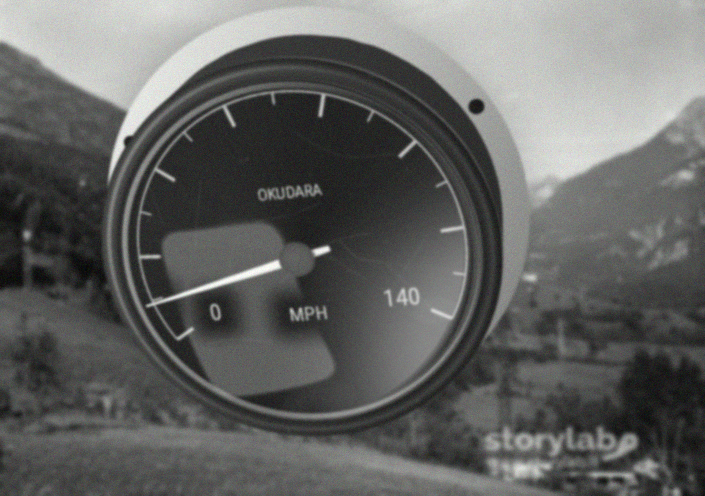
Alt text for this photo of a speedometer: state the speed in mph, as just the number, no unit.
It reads 10
